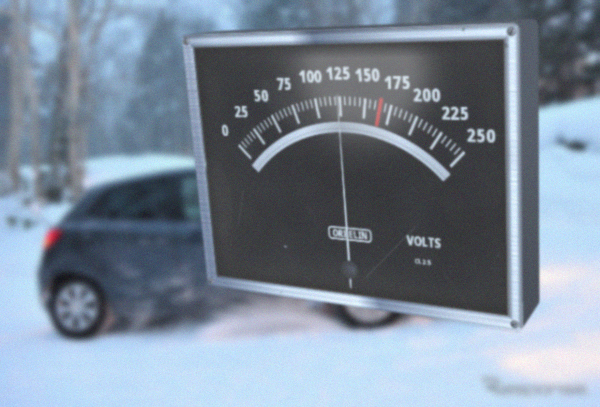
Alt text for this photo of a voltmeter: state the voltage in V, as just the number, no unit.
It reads 125
